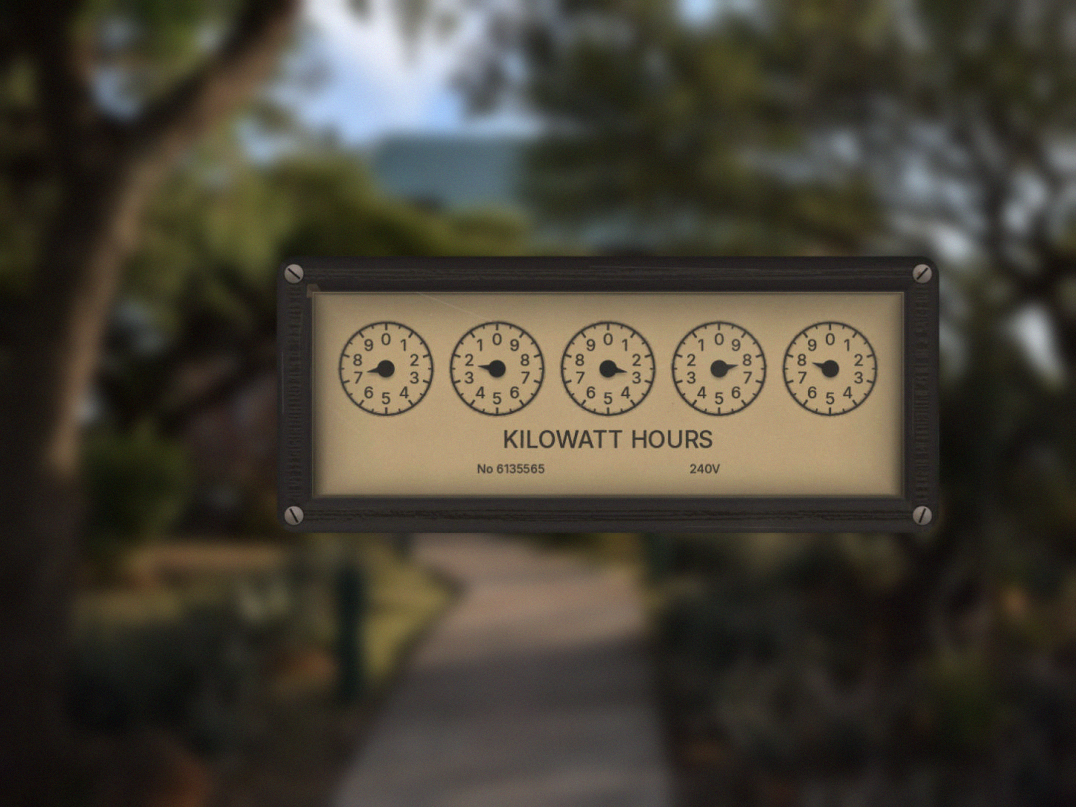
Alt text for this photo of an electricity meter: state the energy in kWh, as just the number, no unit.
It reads 72278
